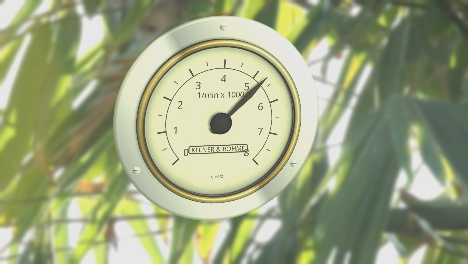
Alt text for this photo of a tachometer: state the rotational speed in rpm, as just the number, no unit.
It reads 5250
